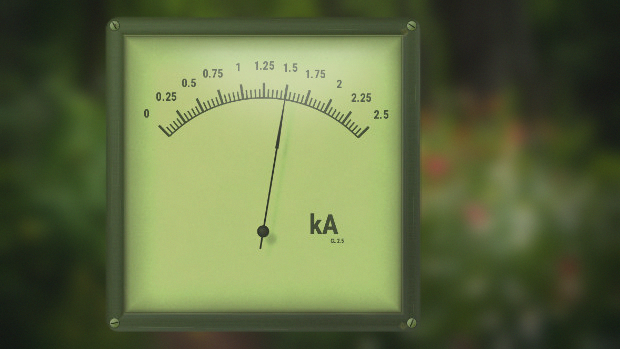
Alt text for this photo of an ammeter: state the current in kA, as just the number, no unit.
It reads 1.5
